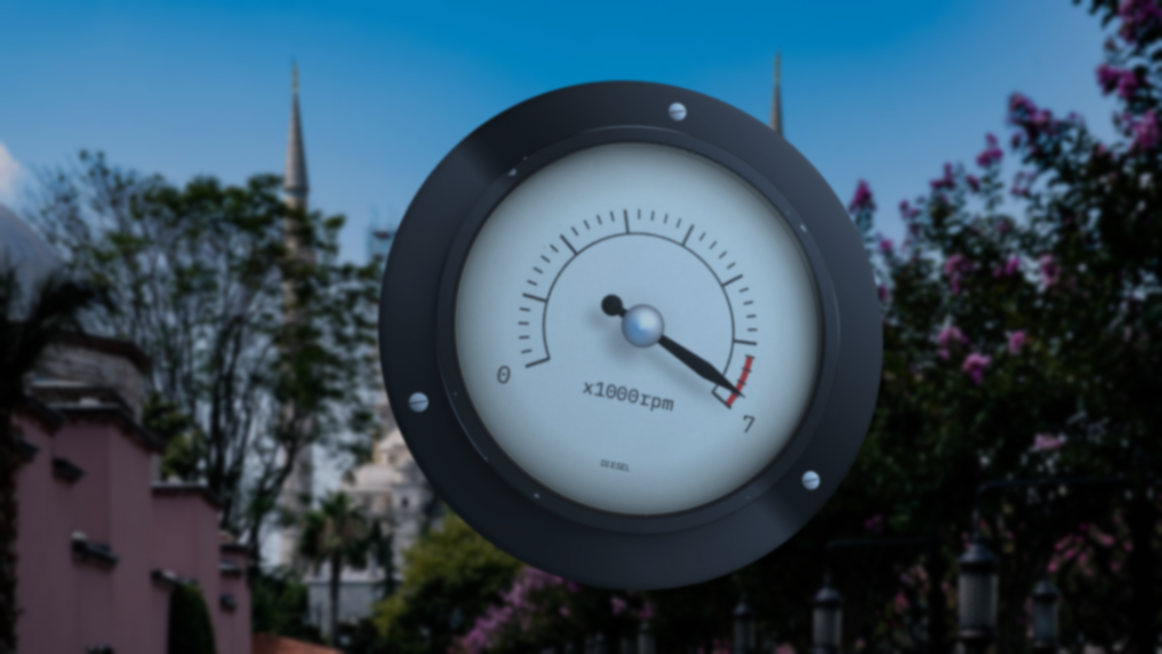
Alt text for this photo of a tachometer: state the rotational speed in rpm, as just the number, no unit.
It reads 6800
